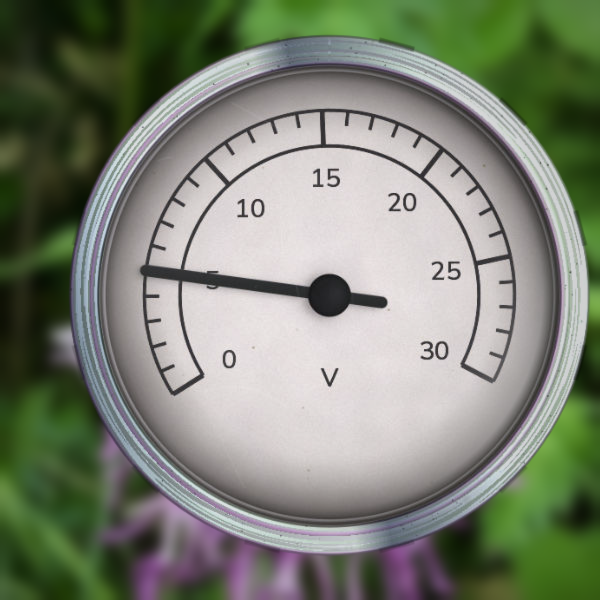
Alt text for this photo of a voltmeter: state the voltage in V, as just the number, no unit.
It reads 5
